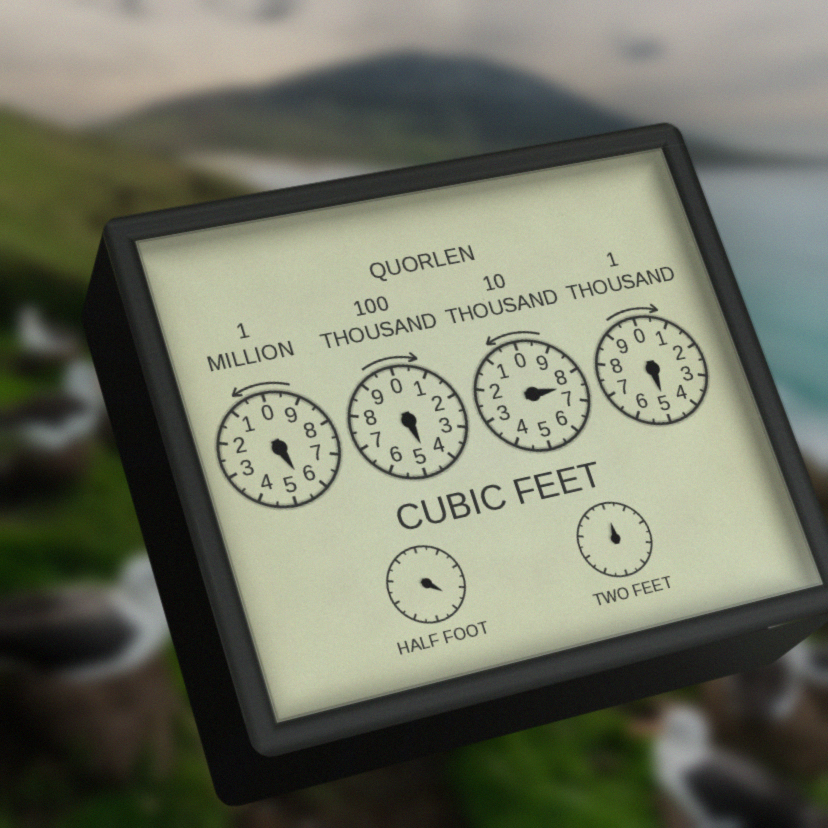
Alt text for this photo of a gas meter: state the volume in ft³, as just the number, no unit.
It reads 547500
